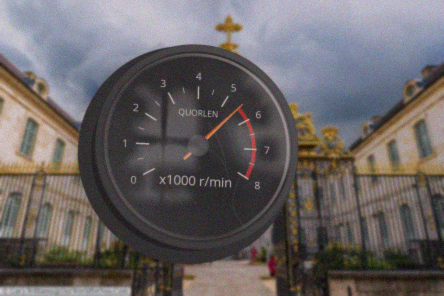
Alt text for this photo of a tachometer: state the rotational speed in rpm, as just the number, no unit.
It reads 5500
